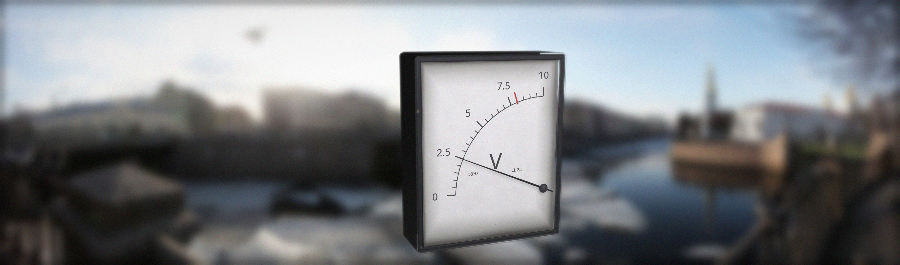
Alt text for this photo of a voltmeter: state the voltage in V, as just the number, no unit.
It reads 2.5
